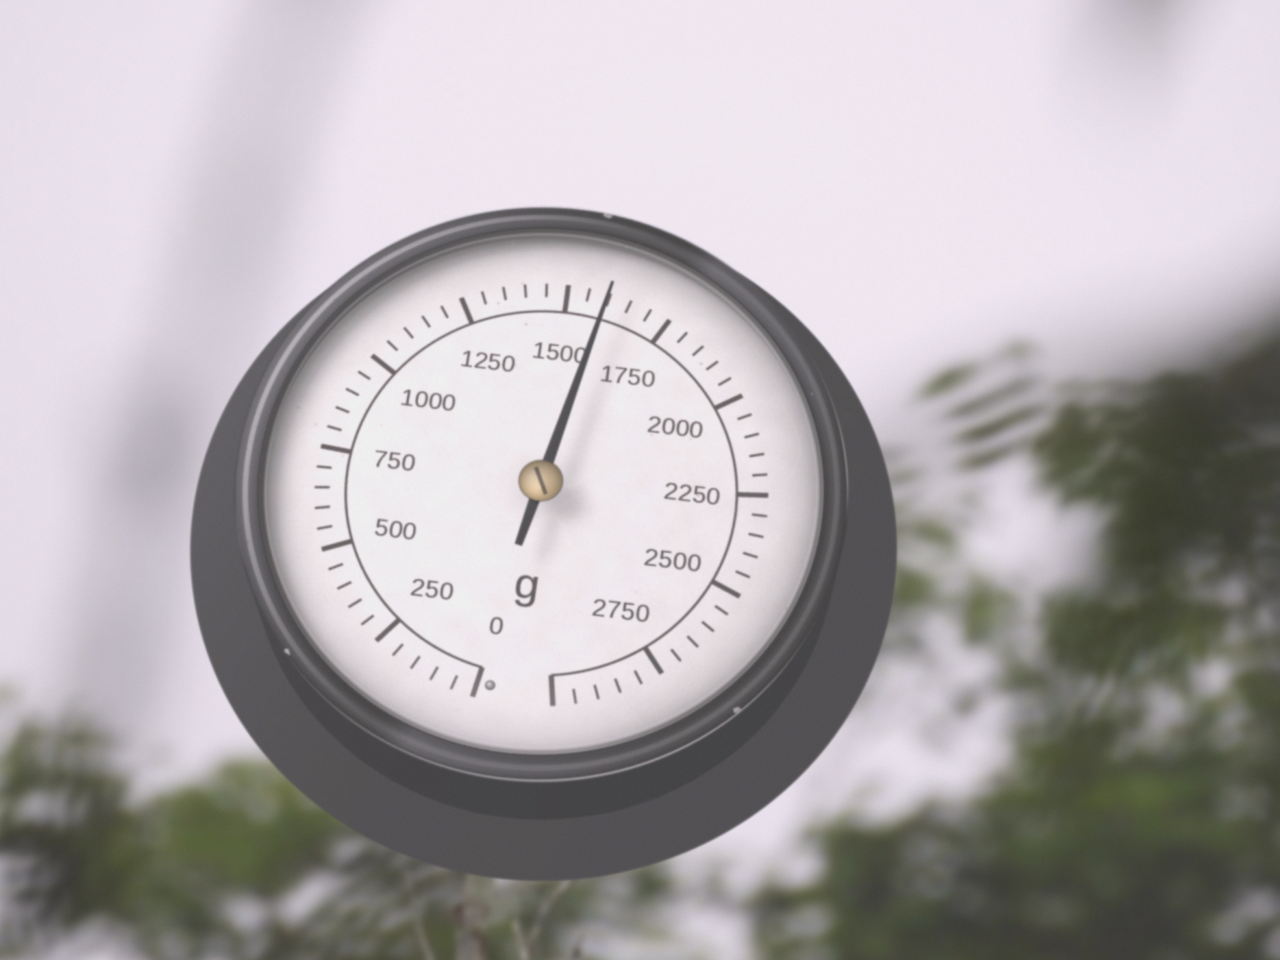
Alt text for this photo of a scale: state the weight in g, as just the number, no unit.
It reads 1600
